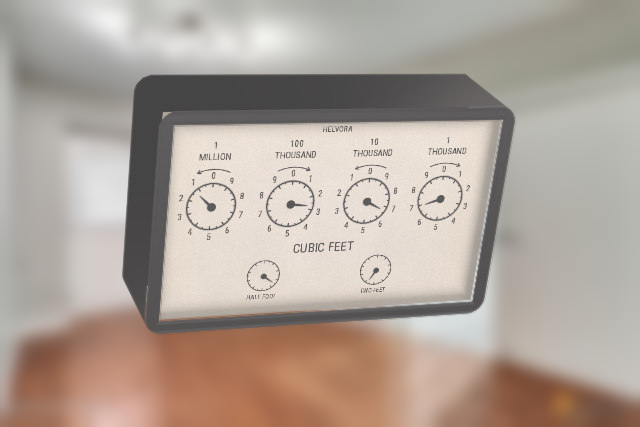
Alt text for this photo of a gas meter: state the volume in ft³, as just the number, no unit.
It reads 126700
